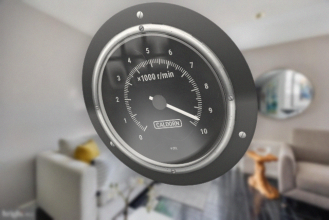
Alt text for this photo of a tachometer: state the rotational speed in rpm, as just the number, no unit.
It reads 9500
